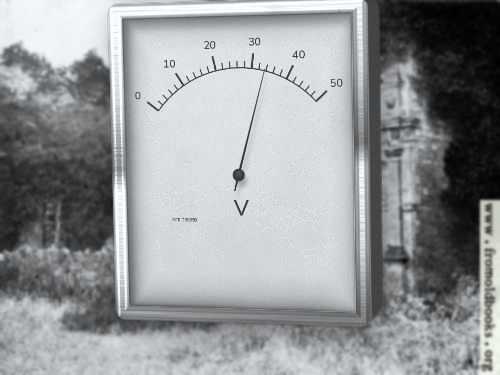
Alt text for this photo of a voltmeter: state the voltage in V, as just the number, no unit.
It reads 34
